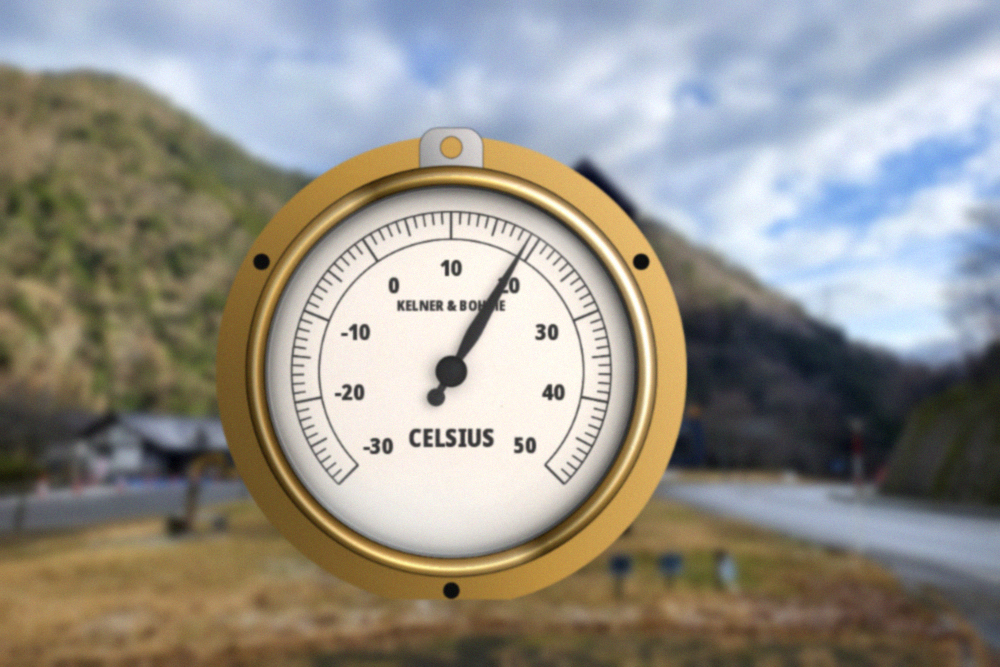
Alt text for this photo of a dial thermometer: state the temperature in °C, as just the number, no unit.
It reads 19
